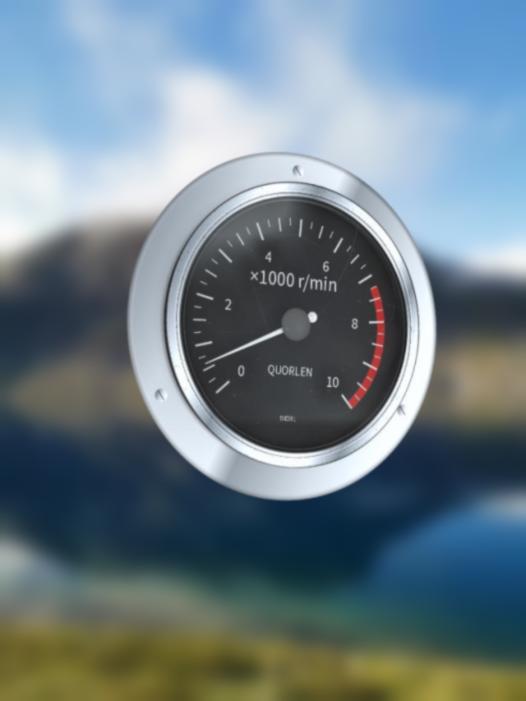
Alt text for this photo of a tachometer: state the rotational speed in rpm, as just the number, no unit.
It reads 625
